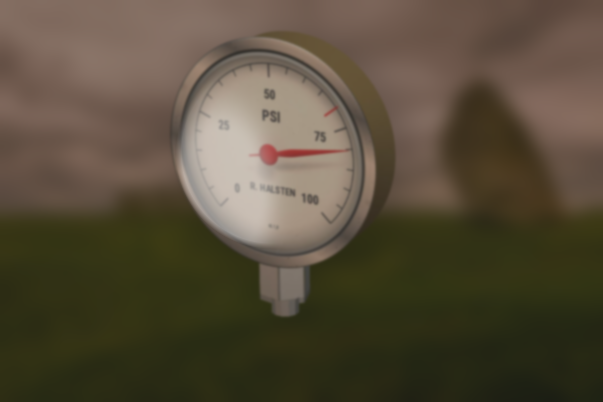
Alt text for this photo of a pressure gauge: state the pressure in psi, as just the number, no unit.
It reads 80
